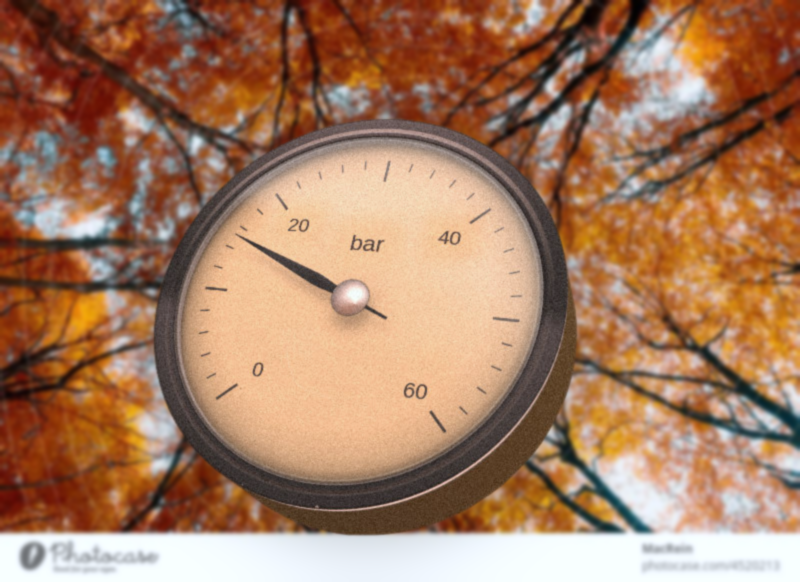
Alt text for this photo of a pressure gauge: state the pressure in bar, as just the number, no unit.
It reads 15
